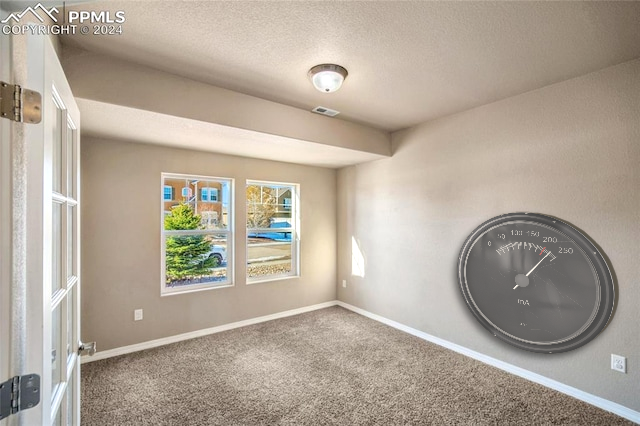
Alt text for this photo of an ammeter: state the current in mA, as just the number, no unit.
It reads 225
